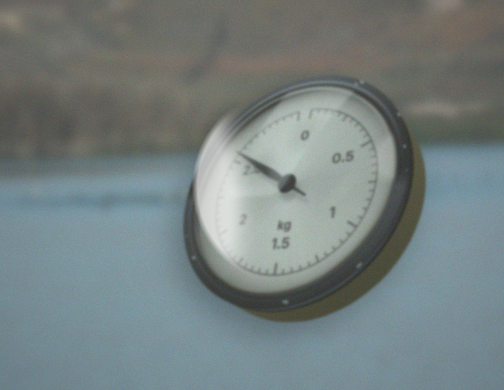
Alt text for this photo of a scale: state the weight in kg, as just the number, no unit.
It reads 2.55
